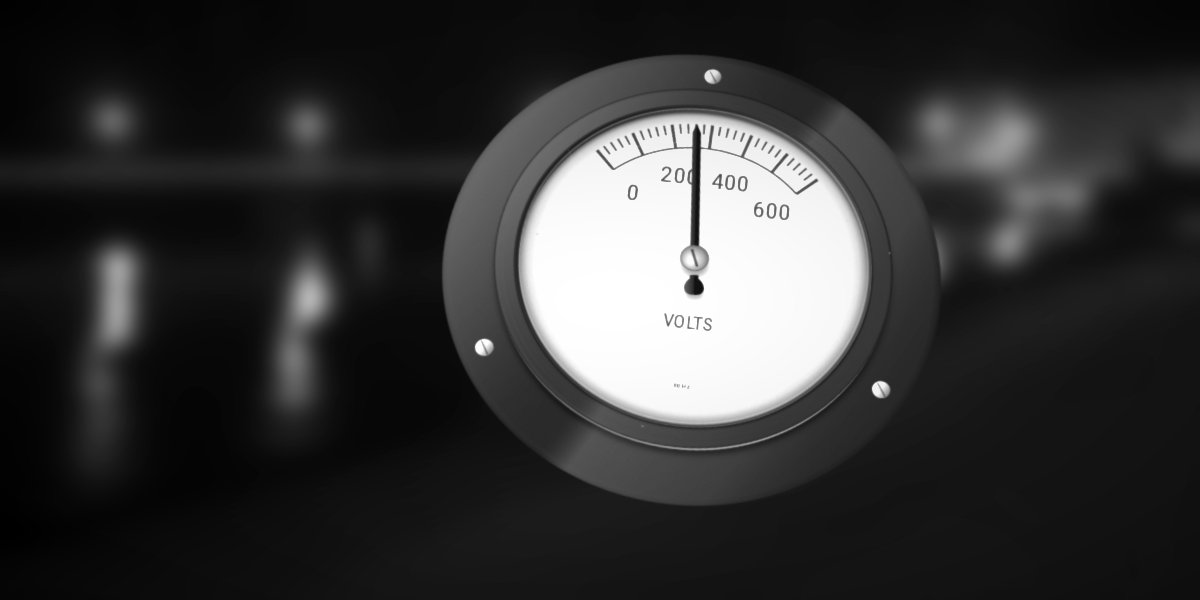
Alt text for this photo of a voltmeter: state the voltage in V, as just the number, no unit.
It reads 260
